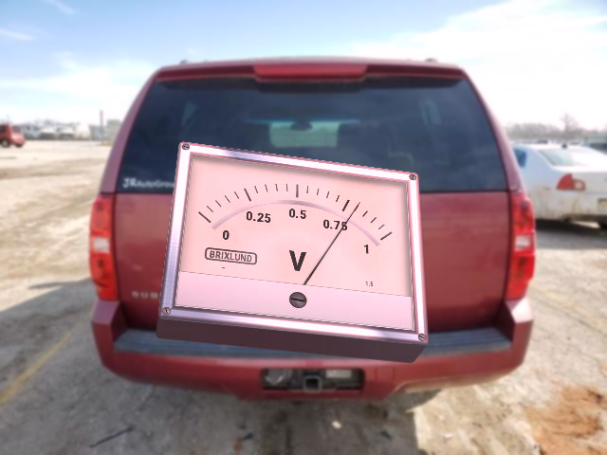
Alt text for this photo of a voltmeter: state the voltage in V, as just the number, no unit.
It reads 0.8
